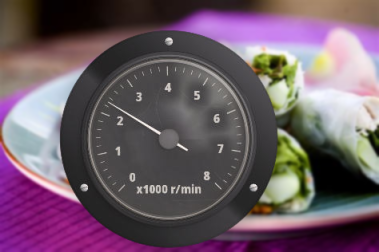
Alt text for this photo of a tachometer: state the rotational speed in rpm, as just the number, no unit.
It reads 2300
